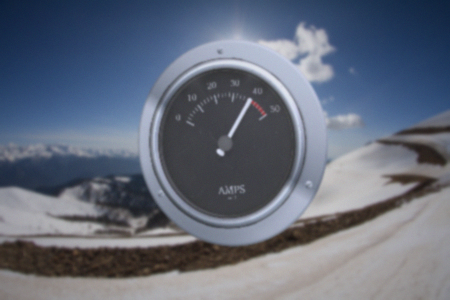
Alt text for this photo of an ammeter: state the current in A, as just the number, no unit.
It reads 40
